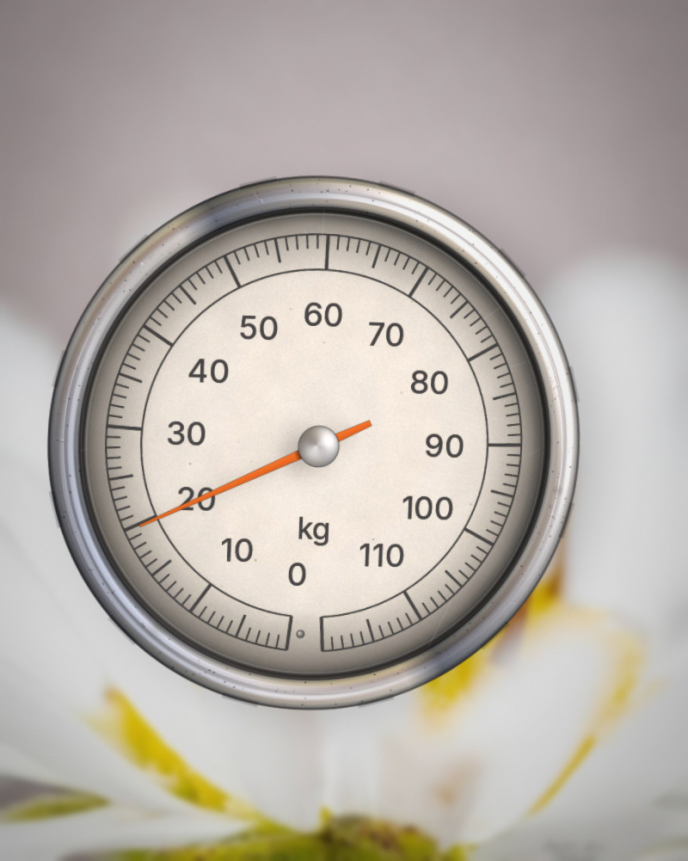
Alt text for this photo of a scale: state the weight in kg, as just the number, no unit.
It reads 20
